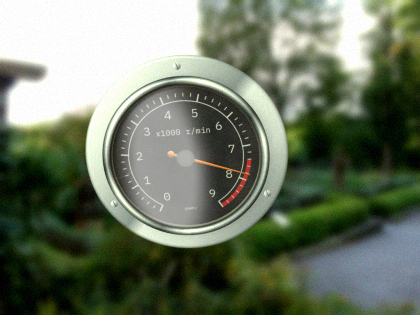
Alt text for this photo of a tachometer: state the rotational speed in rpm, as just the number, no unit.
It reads 7800
